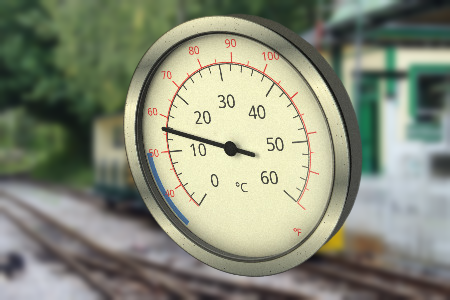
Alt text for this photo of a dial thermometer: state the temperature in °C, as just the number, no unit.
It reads 14
